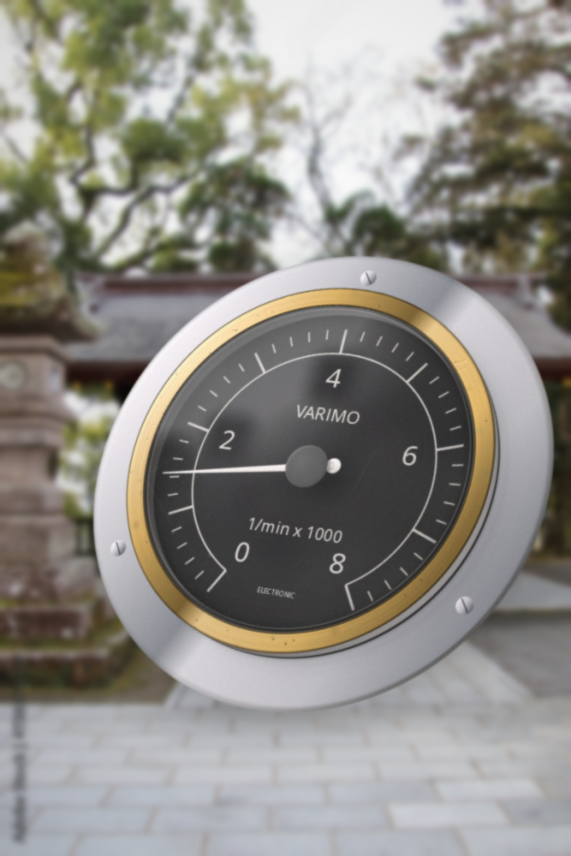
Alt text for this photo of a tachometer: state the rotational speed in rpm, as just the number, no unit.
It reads 1400
